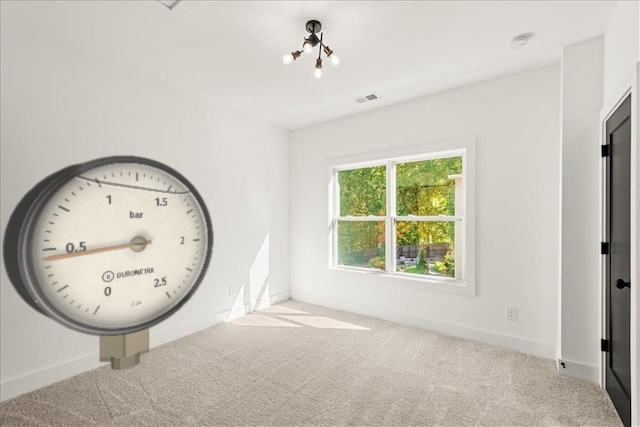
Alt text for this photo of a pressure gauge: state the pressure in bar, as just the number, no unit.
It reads 0.45
